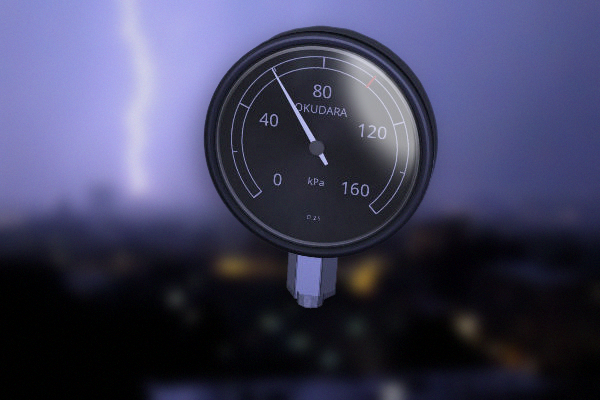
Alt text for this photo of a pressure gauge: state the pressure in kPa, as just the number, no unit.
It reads 60
